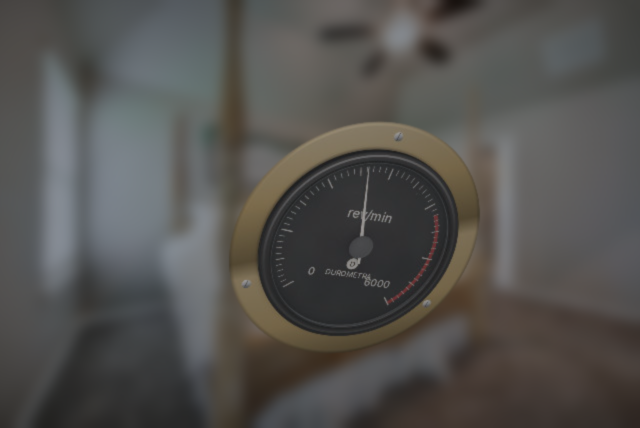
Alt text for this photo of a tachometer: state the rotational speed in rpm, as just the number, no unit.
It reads 2600
